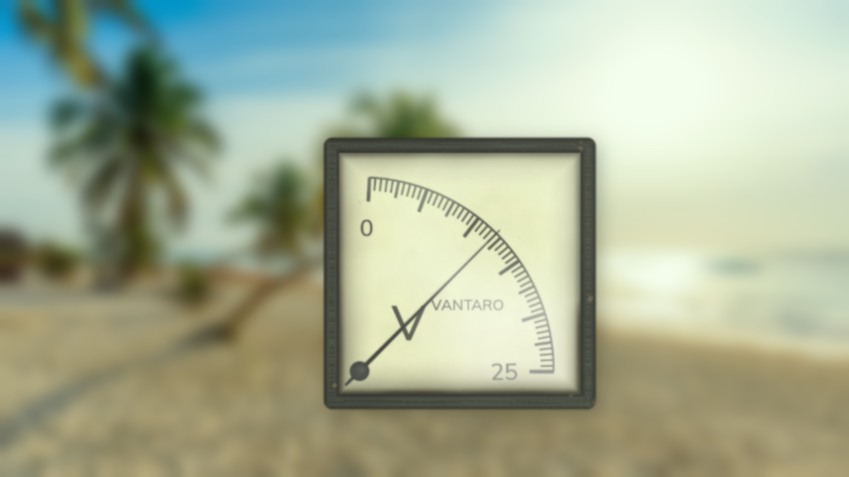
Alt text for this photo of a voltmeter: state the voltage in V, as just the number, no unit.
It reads 12
